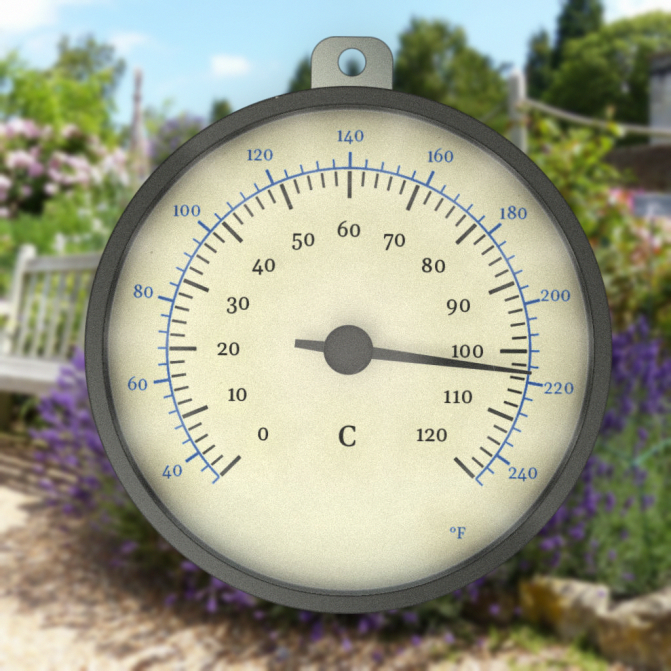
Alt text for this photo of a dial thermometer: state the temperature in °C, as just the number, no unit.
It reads 103
